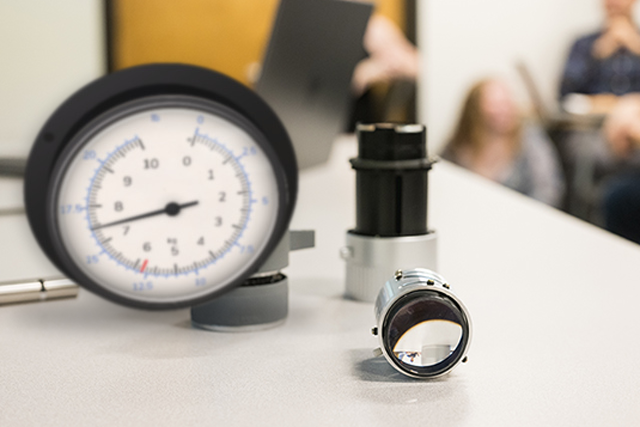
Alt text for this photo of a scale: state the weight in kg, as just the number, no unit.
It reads 7.5
